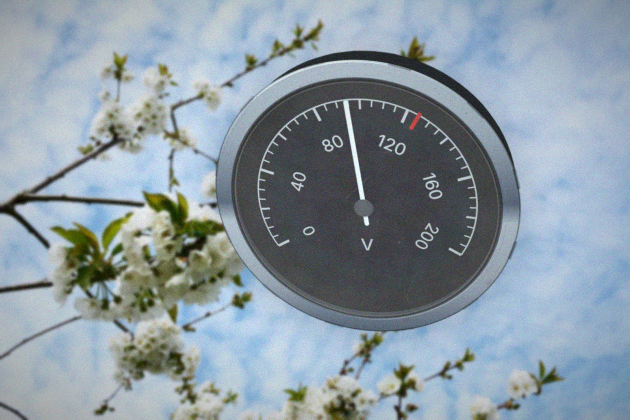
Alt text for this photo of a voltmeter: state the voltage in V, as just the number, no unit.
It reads 95
